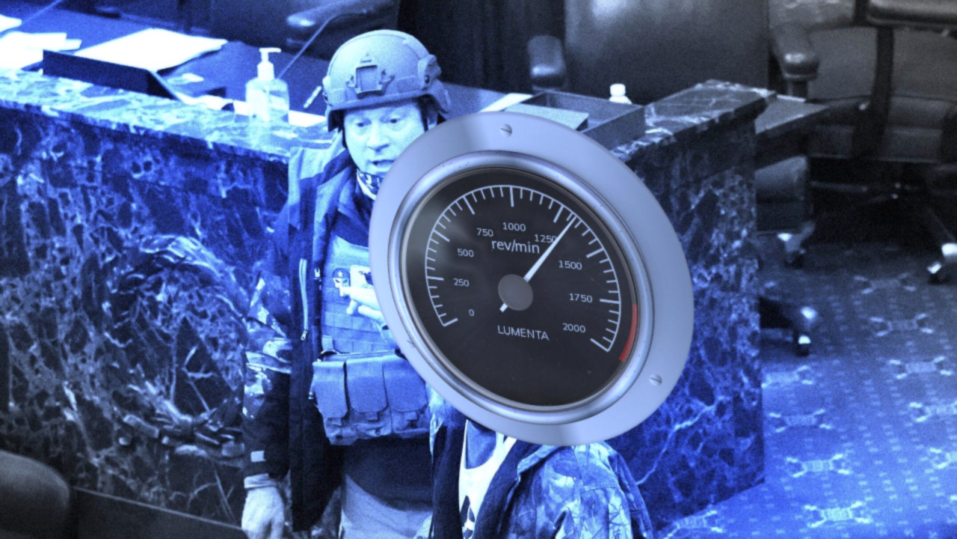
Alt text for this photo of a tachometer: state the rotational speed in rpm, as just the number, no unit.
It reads 1325
